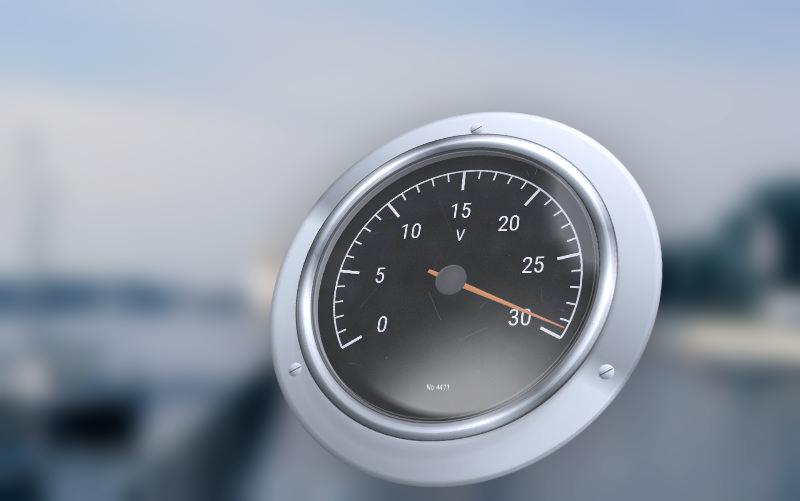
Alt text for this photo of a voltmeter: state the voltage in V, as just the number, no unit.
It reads 29.5
